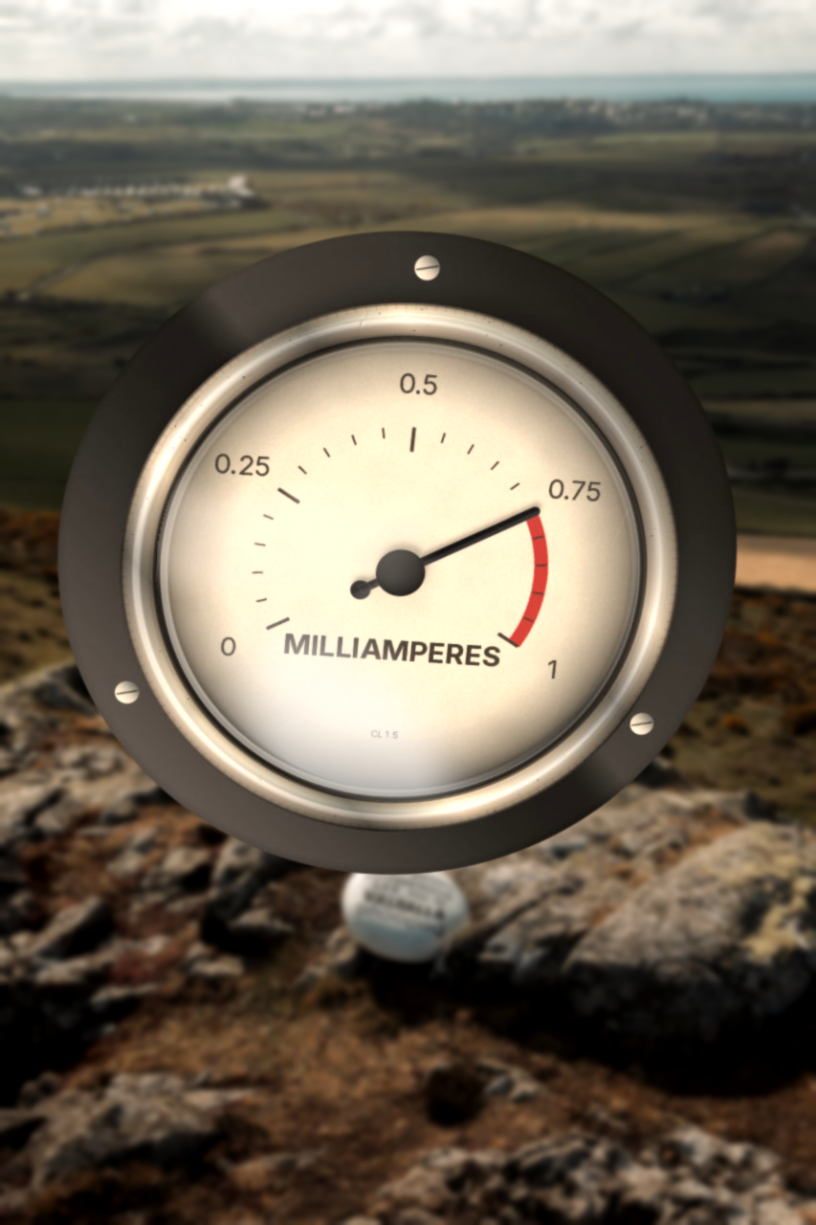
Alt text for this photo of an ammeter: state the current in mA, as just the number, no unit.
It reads 0.75
